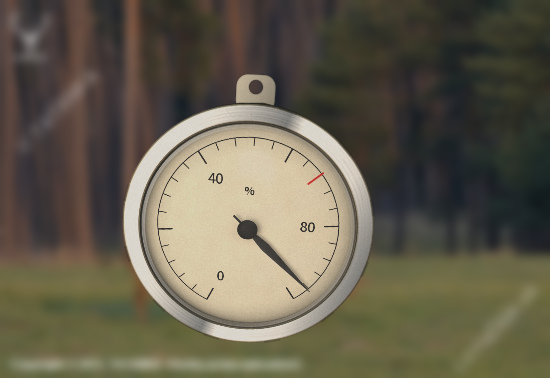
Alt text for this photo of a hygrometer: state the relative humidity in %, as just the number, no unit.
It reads 96
